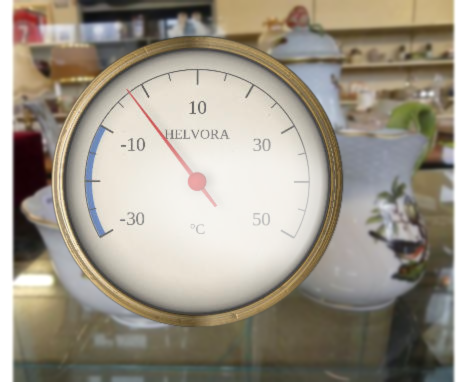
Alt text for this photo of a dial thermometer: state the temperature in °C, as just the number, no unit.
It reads -2.5
